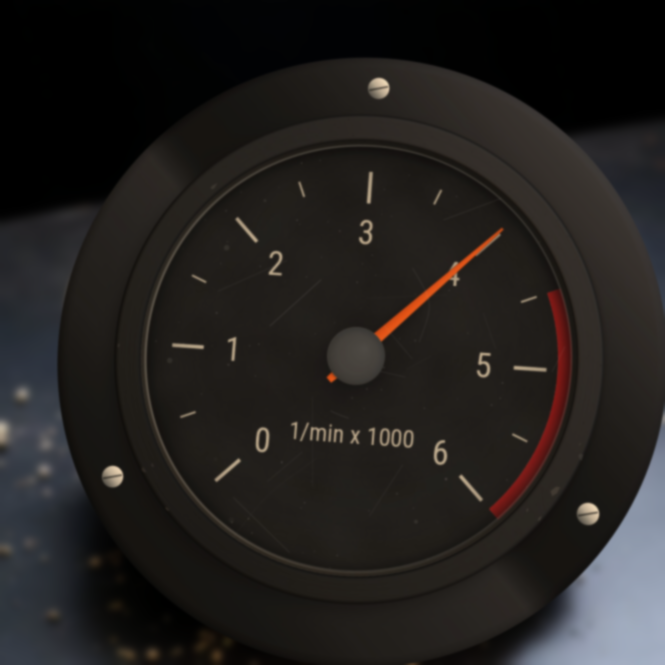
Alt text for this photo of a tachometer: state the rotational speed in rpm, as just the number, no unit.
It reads 4000
